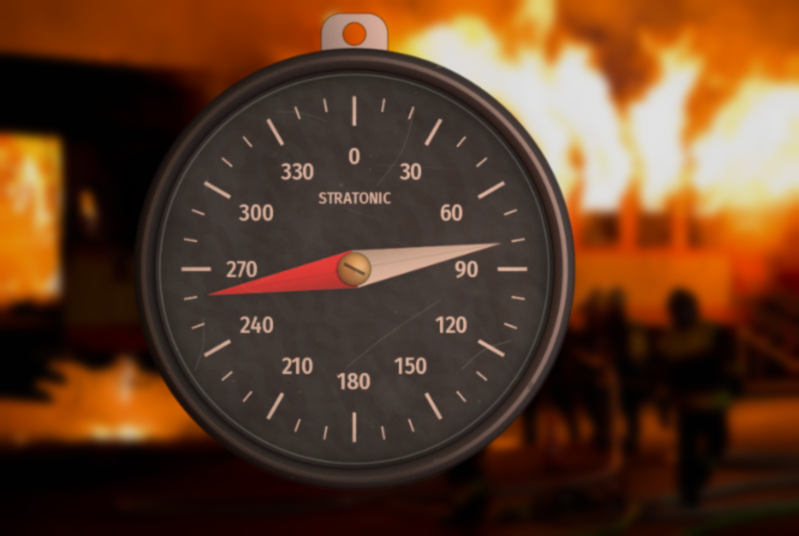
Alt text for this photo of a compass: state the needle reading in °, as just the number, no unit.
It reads 260
